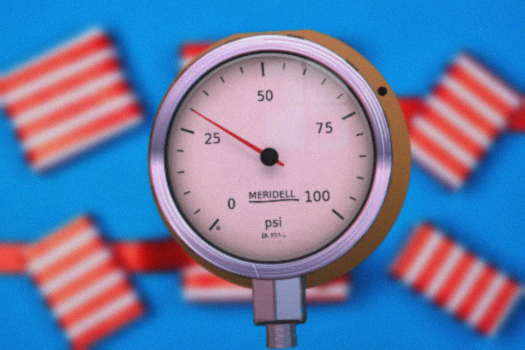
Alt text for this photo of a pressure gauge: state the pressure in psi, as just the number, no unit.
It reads 30
